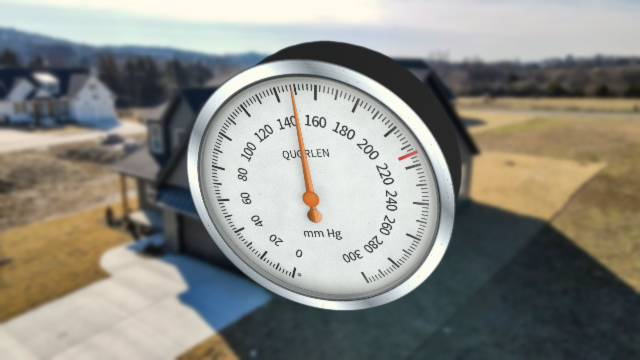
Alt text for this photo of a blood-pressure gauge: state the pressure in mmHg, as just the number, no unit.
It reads 150
